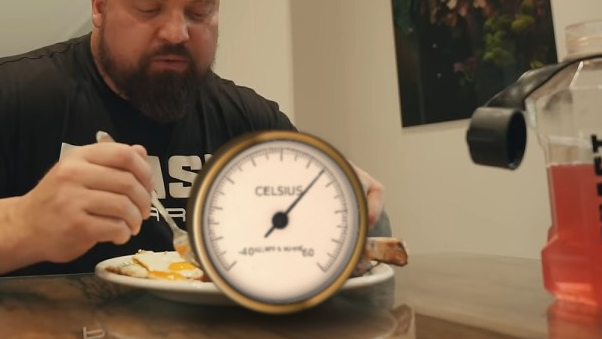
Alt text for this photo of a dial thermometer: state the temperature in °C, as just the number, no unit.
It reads 25
